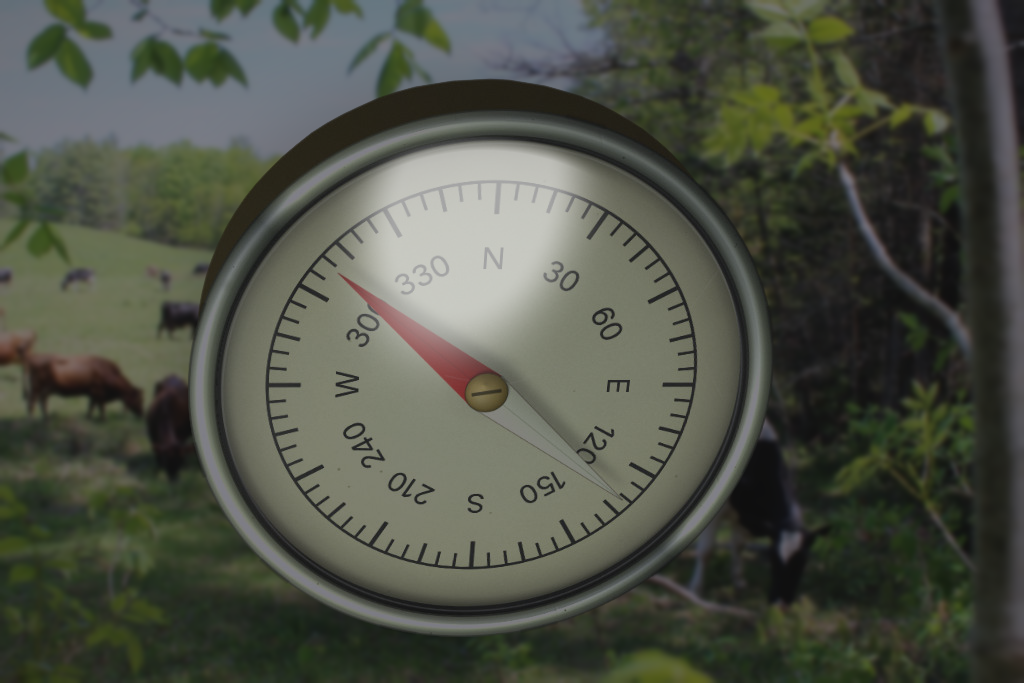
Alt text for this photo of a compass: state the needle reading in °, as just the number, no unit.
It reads 310
